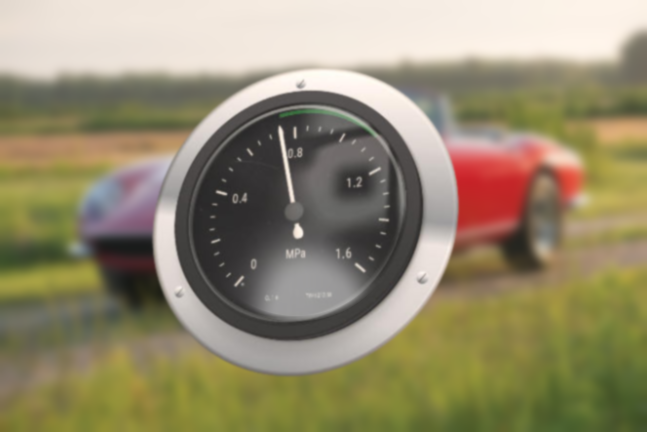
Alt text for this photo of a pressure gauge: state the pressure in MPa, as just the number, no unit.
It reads 0.75
